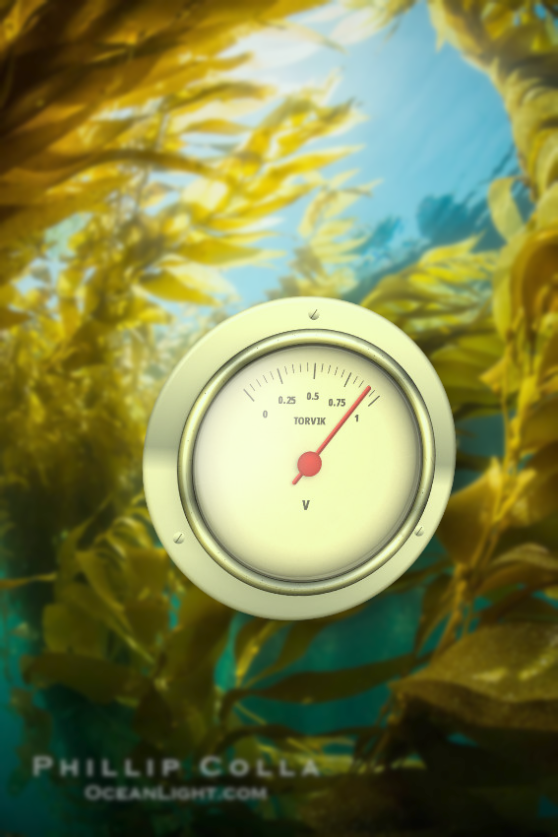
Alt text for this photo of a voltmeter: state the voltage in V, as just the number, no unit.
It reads 0.9
